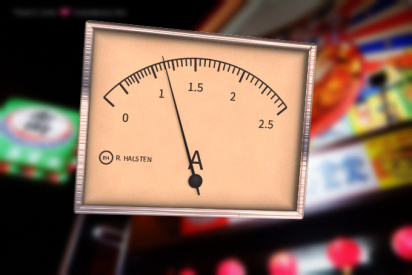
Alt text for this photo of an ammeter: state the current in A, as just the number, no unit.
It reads 1.15
